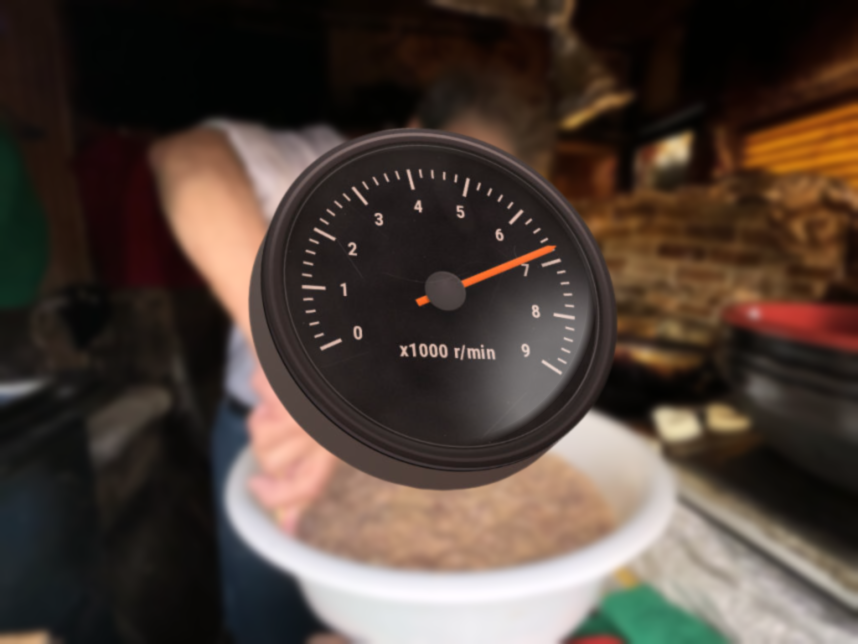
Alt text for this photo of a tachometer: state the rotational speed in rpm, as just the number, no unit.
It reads 6800
